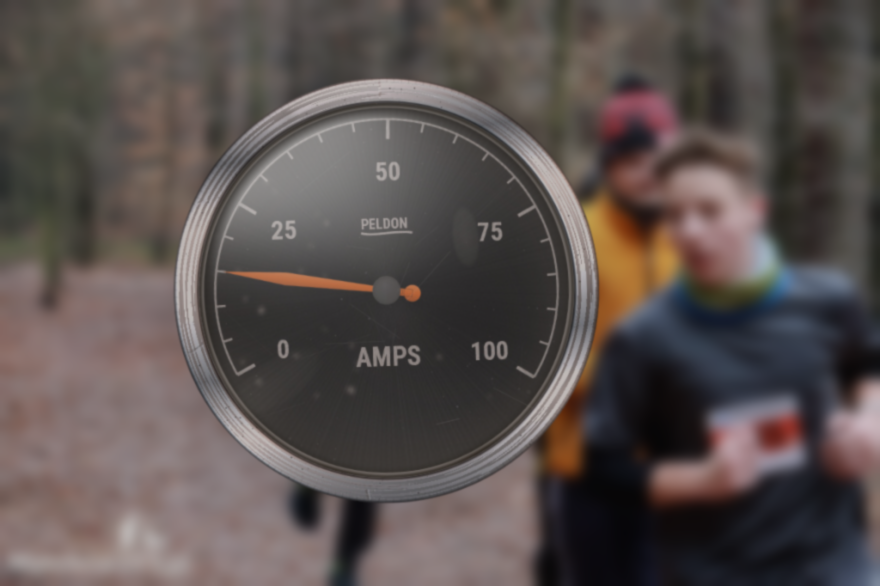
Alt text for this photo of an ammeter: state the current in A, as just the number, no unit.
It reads 15
